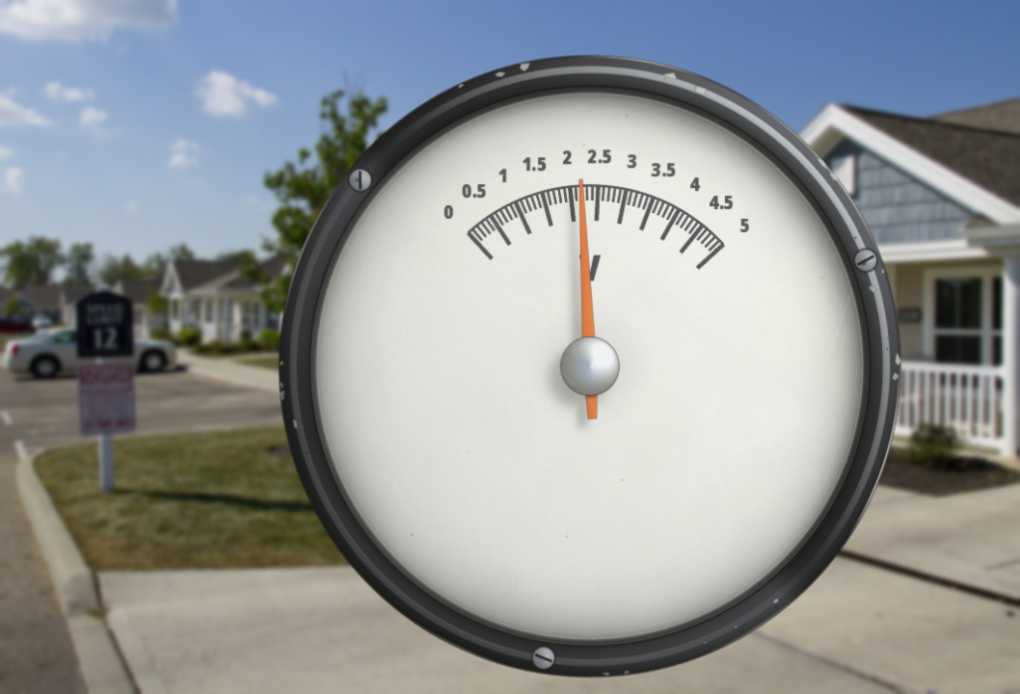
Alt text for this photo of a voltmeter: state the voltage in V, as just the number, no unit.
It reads 2.2
